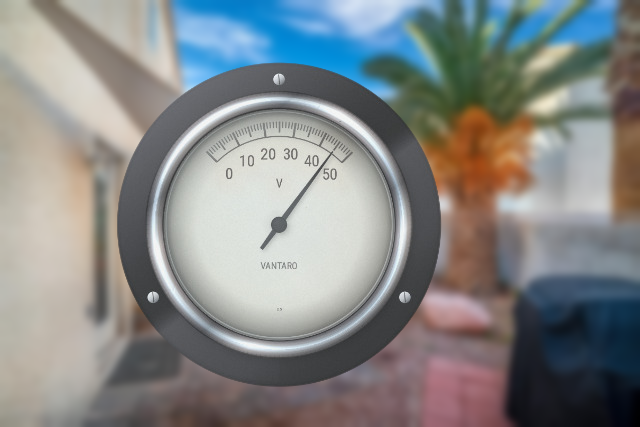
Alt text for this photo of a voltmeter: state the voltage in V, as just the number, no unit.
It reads 45
